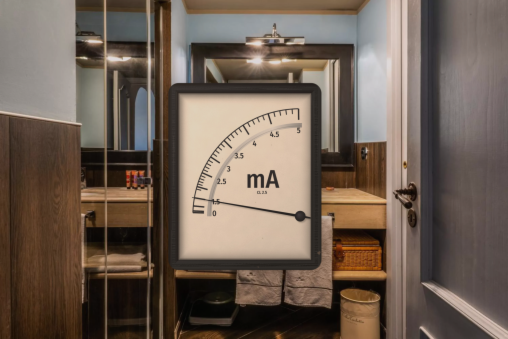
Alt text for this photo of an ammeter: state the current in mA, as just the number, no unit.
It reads 1.5
